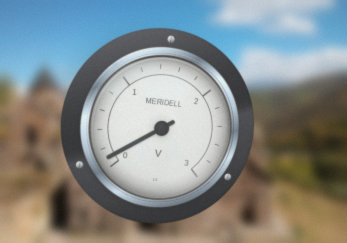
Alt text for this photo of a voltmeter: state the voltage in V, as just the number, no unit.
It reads 0.1
